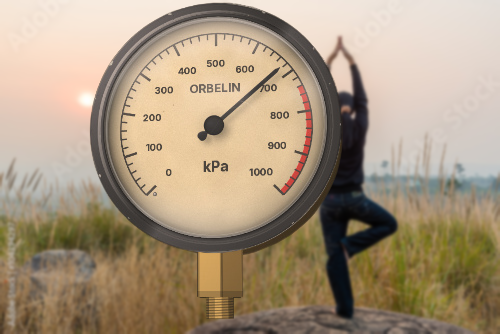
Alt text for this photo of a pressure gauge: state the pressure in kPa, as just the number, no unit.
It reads 680
